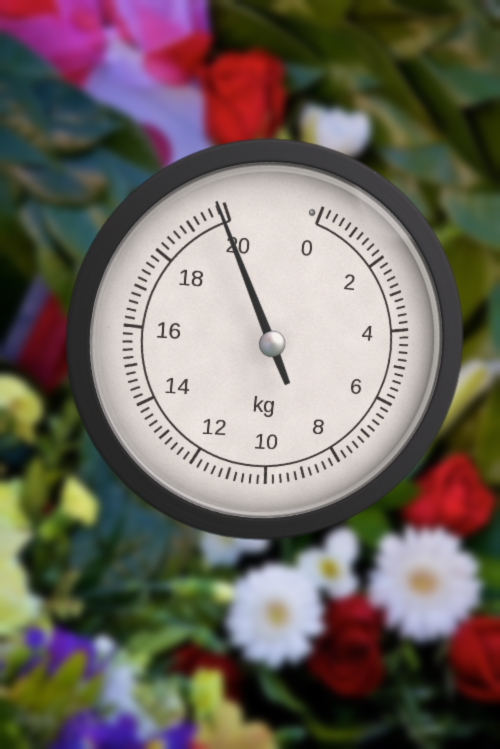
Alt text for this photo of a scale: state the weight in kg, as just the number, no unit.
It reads 19.8
